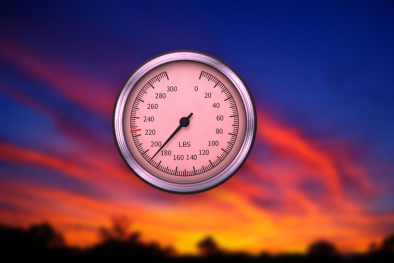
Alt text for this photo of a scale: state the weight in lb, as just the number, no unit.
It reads 190
